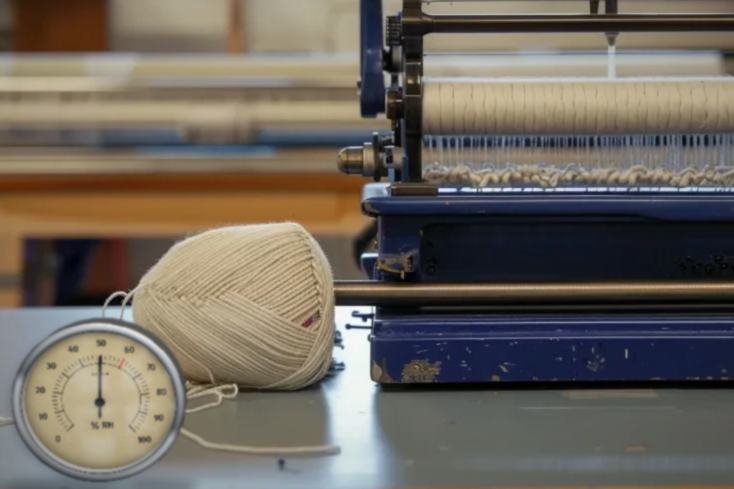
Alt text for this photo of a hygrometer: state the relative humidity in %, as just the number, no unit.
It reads 50
